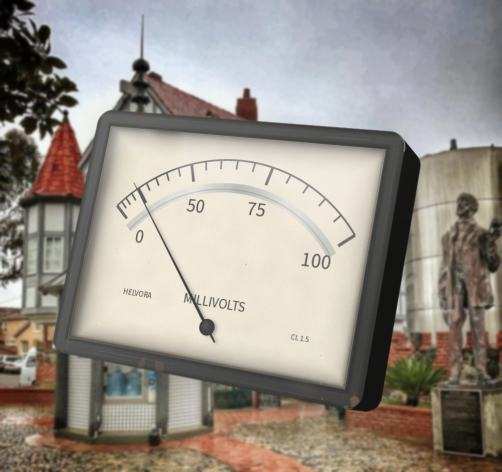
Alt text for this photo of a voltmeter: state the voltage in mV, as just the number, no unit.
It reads 25
